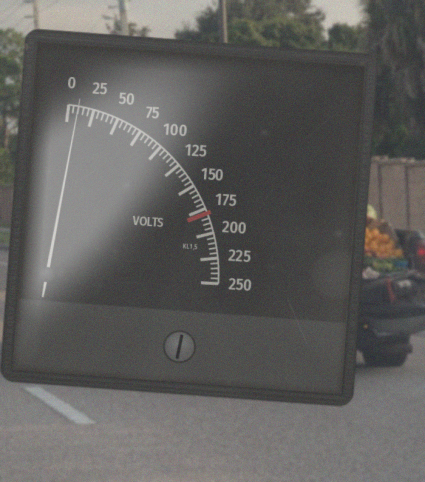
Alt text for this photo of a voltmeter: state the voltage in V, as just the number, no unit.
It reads 10
